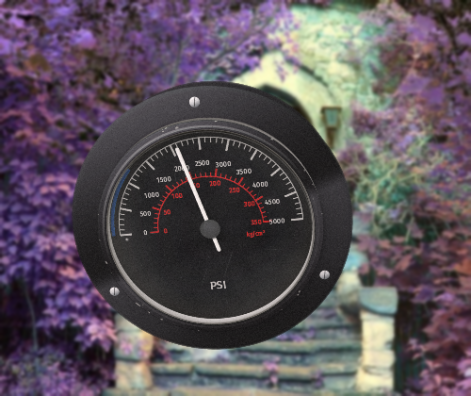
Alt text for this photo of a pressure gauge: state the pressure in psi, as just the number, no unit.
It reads 2100
